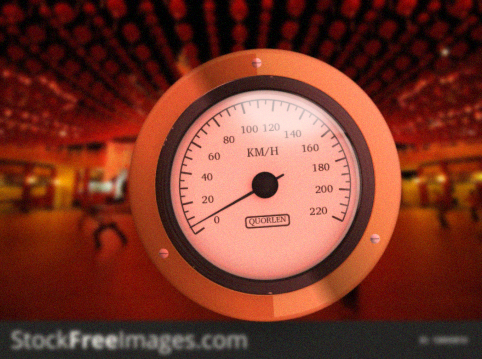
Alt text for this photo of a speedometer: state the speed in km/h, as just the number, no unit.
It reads 5
